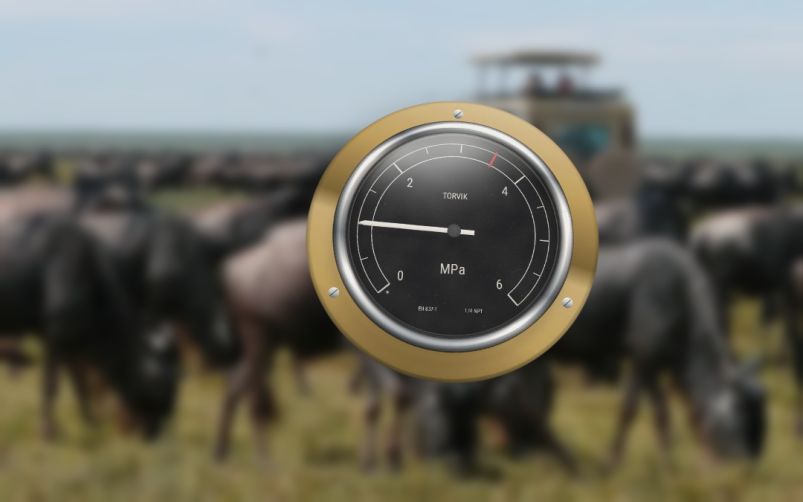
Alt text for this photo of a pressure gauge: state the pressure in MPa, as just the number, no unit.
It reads 1
